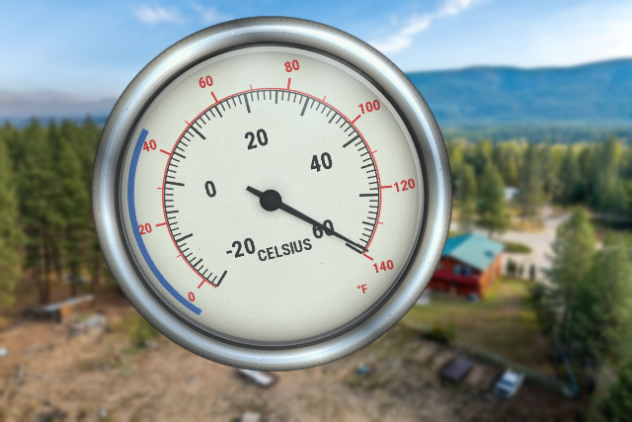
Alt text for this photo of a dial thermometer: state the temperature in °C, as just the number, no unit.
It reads 59
